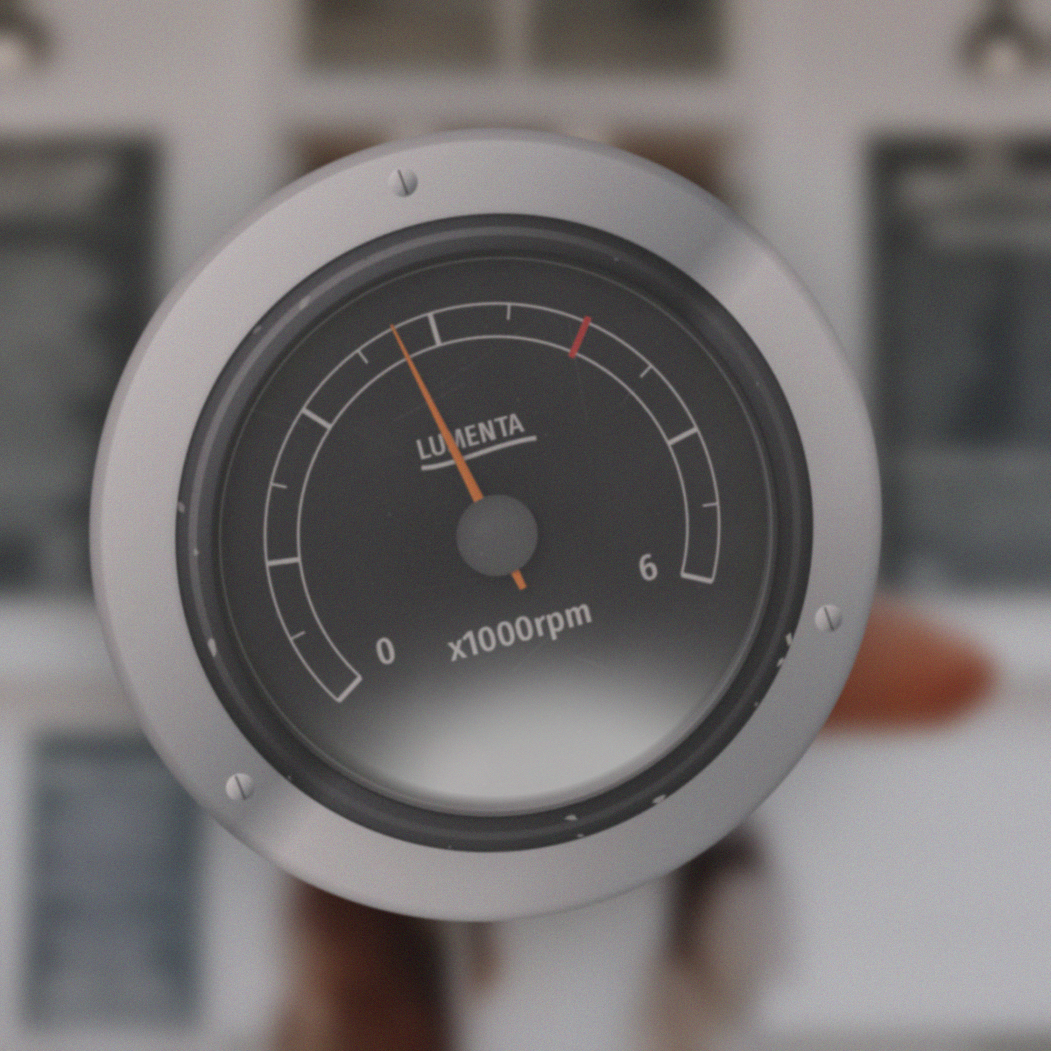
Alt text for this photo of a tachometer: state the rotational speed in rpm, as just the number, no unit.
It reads 2750
